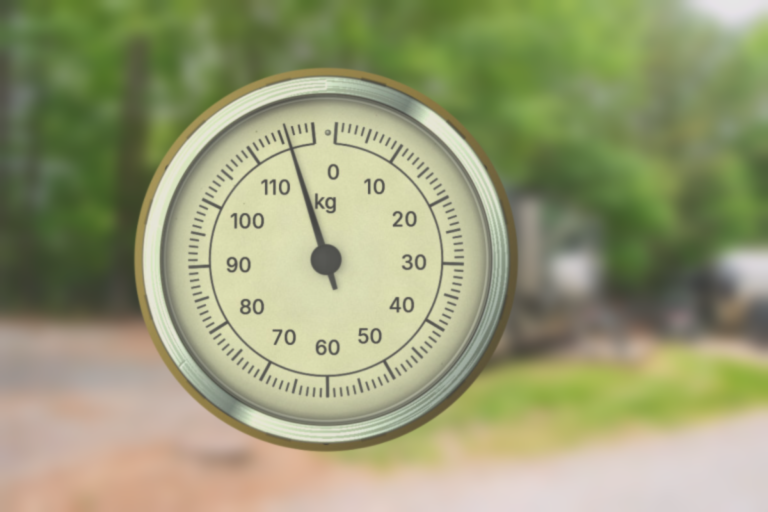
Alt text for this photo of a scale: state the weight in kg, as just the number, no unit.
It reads 116
